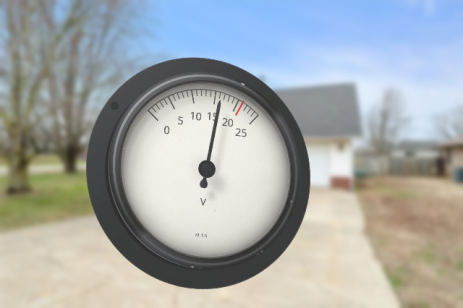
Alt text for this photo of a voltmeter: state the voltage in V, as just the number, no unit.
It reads 16
